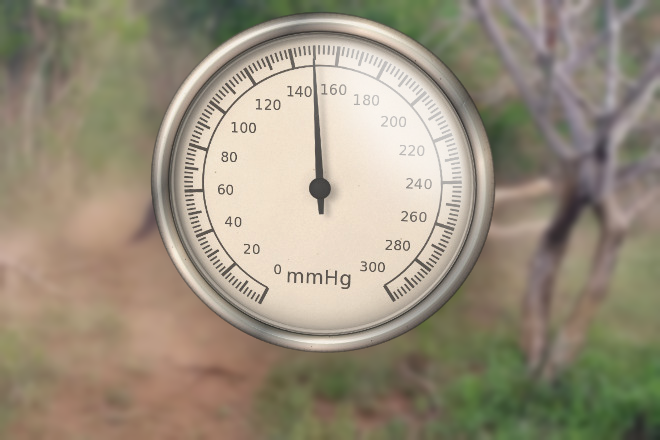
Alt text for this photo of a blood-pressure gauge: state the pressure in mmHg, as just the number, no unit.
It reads 150
